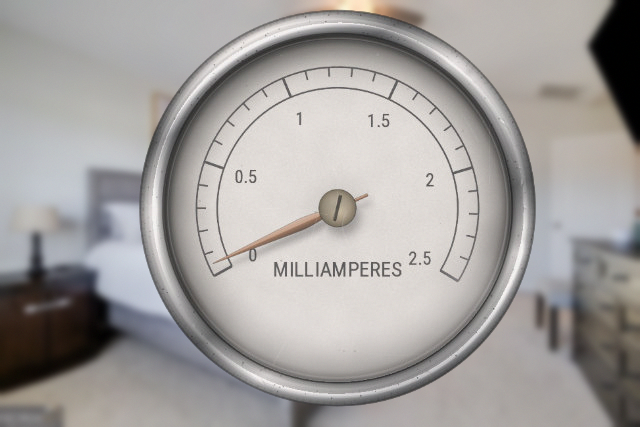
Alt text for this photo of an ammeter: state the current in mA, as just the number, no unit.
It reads 0.05
